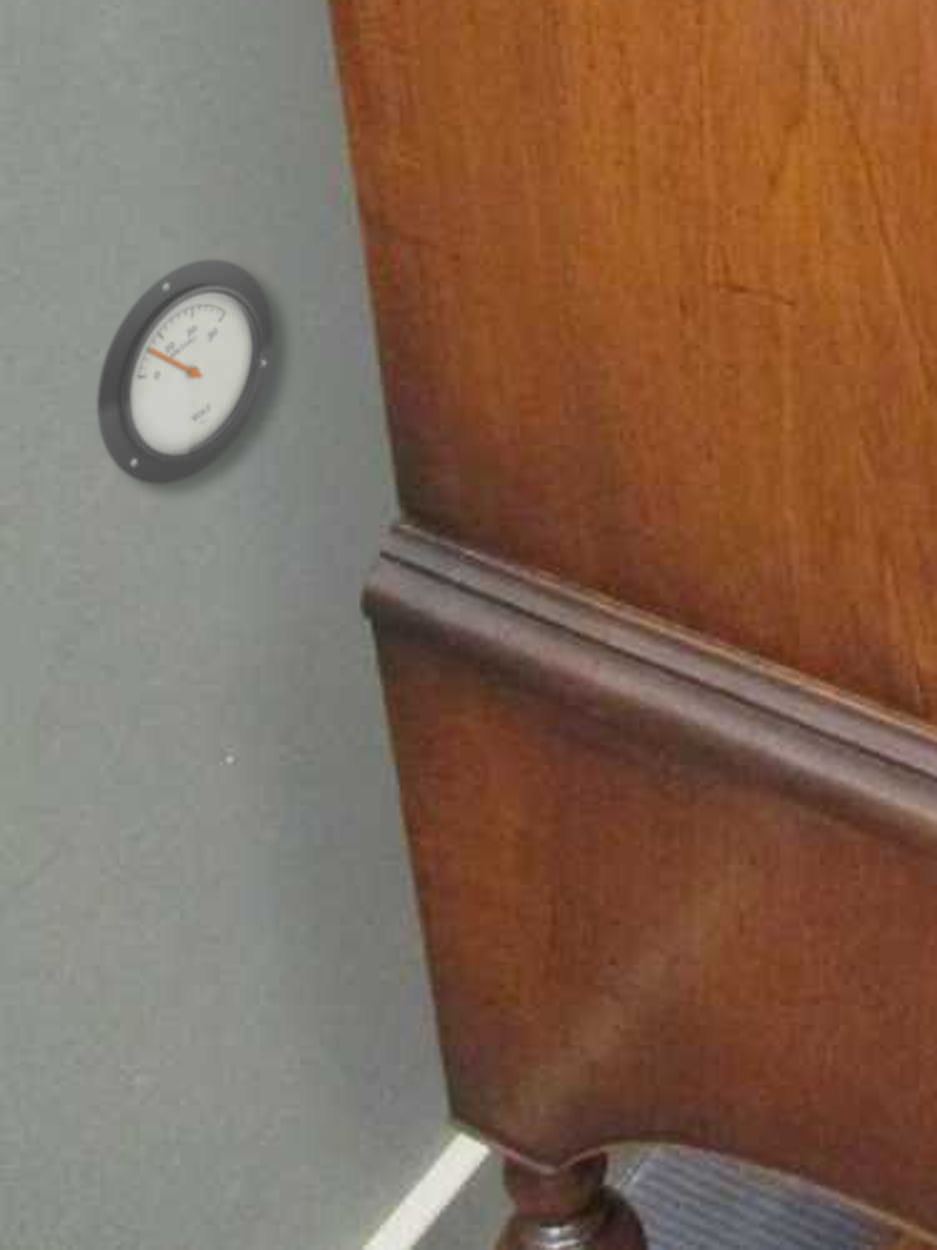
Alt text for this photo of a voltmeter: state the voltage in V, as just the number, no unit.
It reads 6
